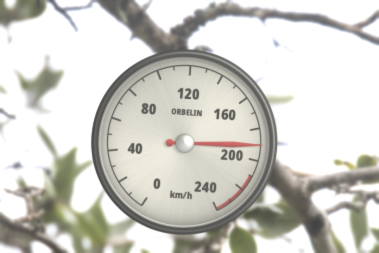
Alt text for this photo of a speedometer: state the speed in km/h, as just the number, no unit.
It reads 190
